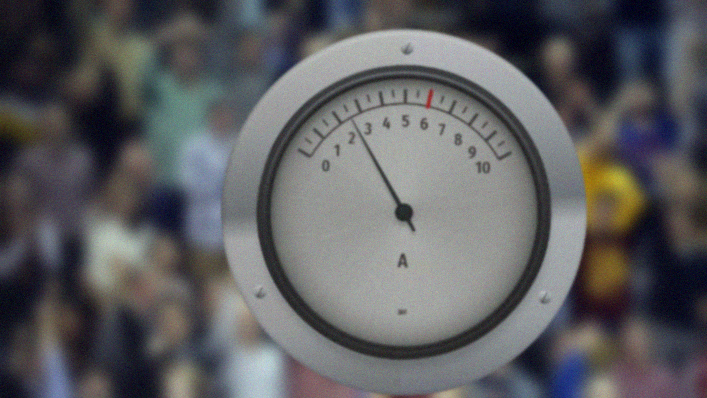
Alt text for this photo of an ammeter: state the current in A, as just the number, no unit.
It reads 2.5
